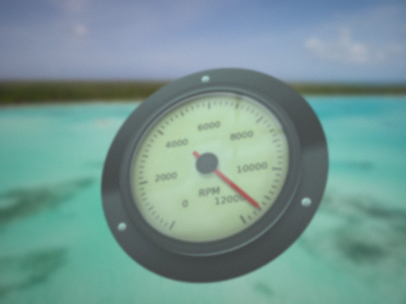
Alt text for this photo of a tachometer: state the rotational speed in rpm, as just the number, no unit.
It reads 11400
